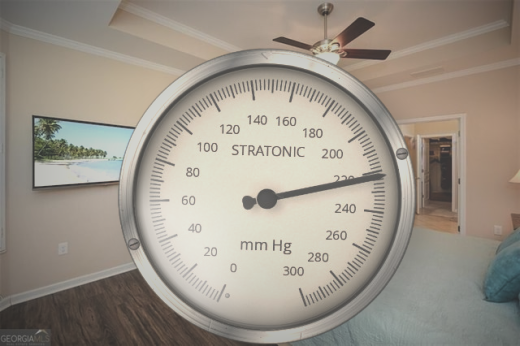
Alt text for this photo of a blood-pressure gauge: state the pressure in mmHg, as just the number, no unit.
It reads 222
